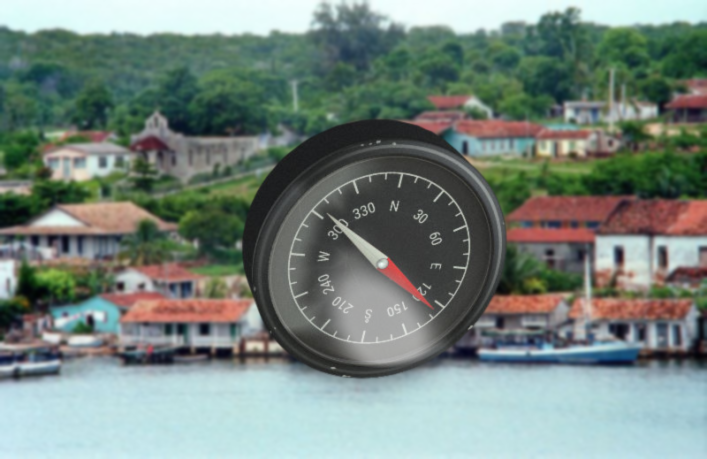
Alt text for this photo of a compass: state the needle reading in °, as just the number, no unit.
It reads 125
